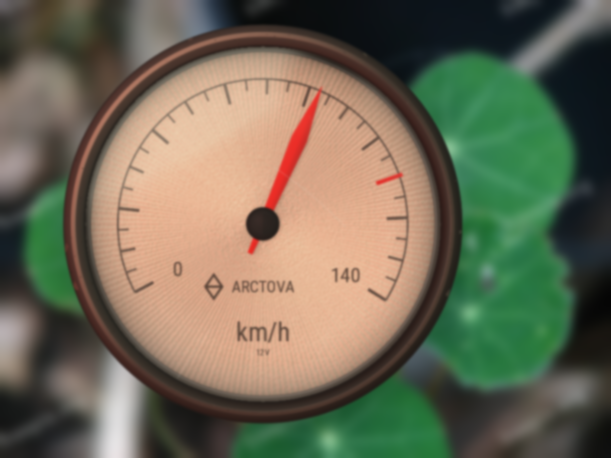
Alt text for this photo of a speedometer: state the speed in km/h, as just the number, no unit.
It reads 82.5
